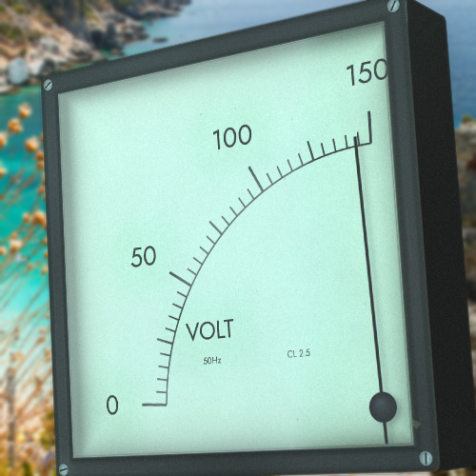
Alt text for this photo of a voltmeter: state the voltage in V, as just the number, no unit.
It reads 145
